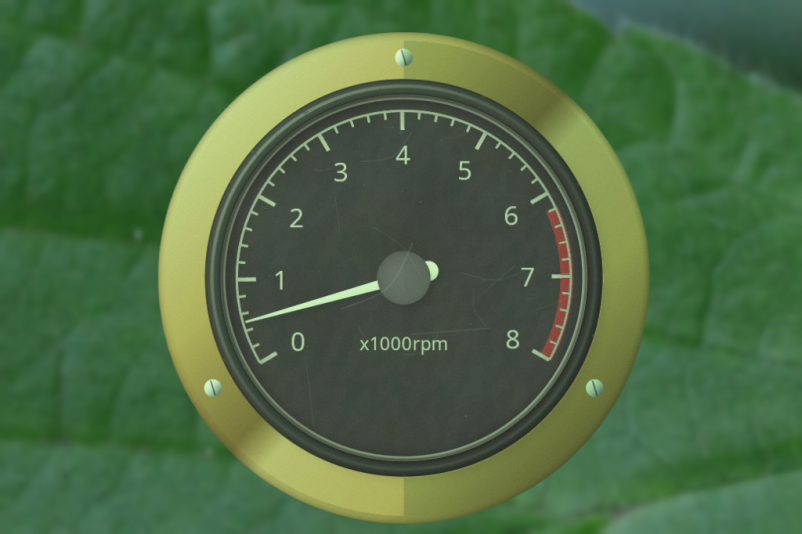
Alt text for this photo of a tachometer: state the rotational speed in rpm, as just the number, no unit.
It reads 500
